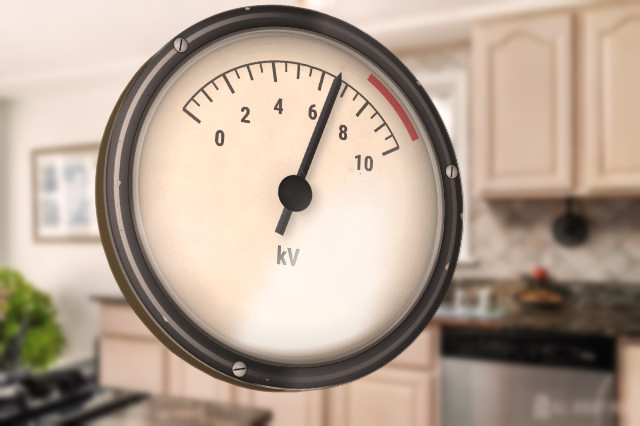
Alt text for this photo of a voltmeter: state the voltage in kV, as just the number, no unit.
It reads 6.5
